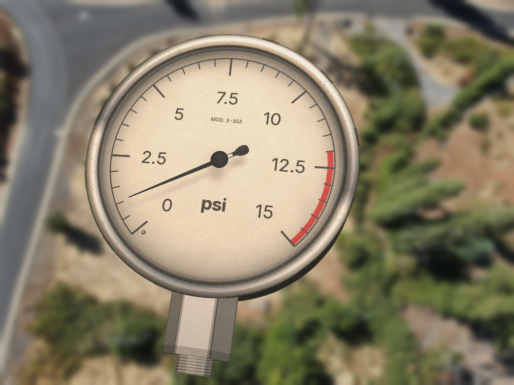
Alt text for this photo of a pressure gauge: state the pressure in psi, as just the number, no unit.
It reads 1
